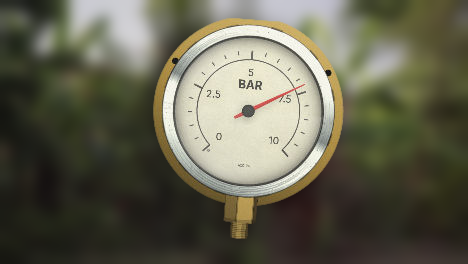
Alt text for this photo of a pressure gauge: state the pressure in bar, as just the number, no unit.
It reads 7.25
